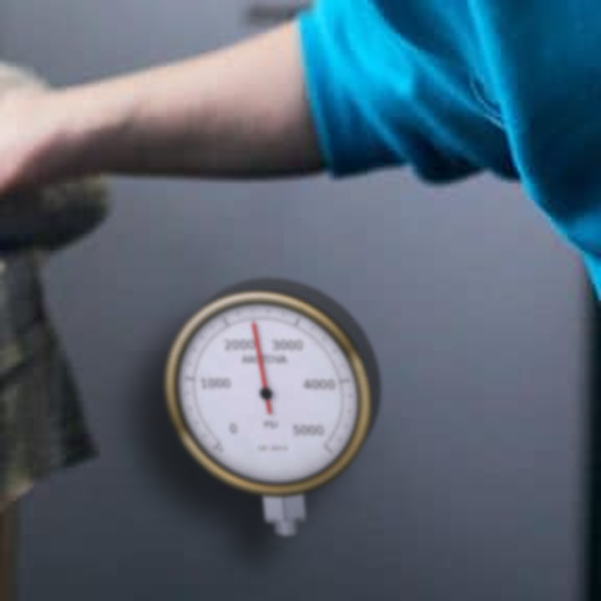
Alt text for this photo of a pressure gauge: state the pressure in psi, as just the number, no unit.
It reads 2400
